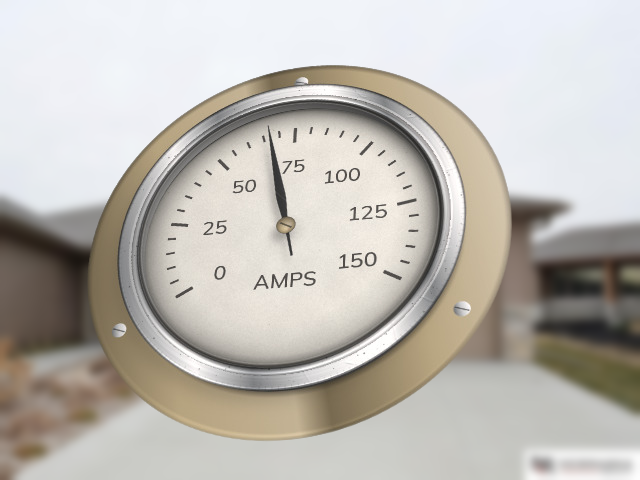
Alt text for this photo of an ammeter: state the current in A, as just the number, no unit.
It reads 67.5
